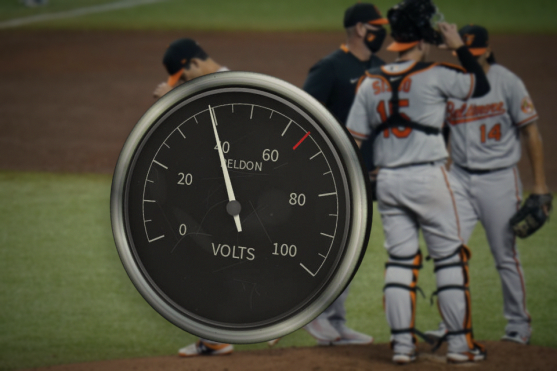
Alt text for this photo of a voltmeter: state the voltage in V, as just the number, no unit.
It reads 40
